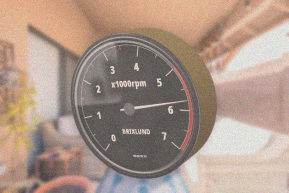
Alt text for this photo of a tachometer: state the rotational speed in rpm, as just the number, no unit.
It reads 5750
